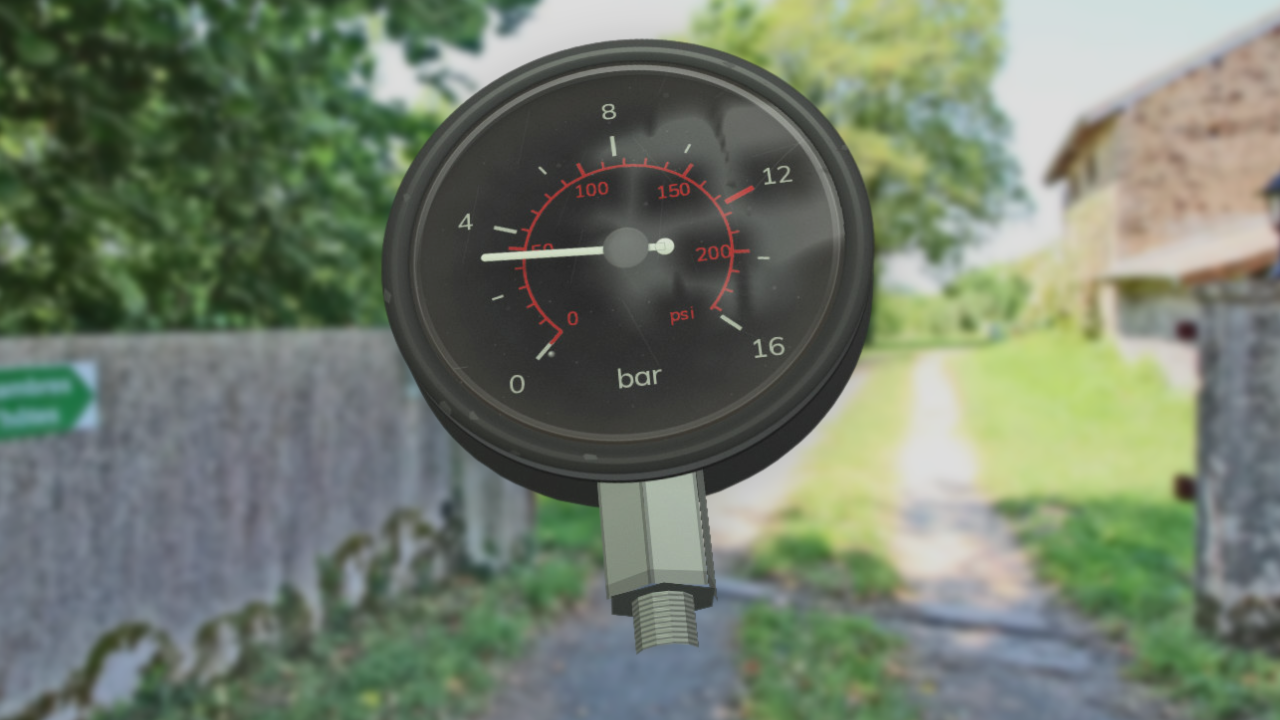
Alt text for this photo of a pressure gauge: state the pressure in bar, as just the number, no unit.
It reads 3
